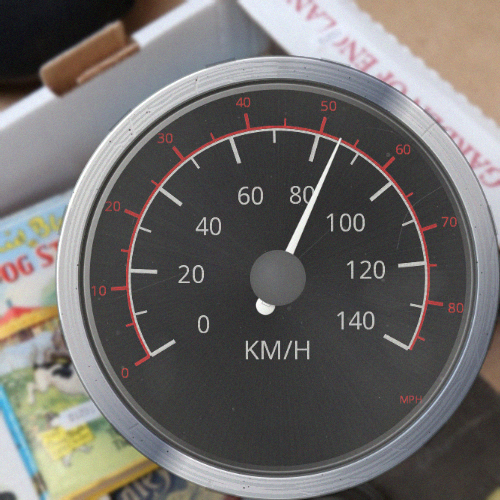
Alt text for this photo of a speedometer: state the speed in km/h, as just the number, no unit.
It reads 85
